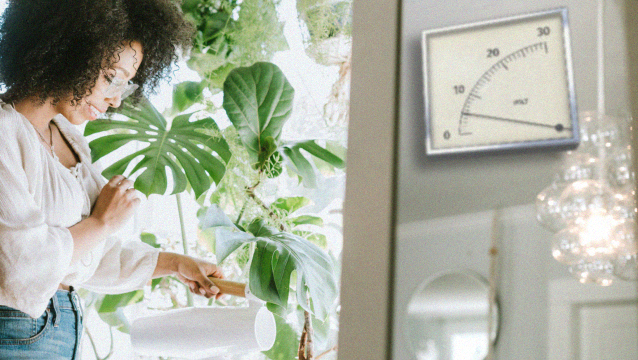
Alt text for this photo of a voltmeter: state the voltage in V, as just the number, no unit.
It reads 5
